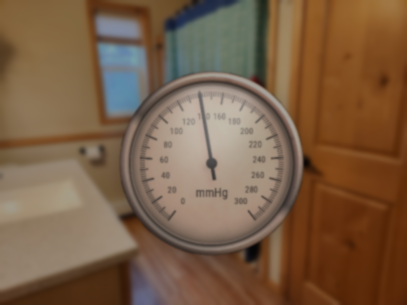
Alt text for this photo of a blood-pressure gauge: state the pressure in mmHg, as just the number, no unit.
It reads 140
